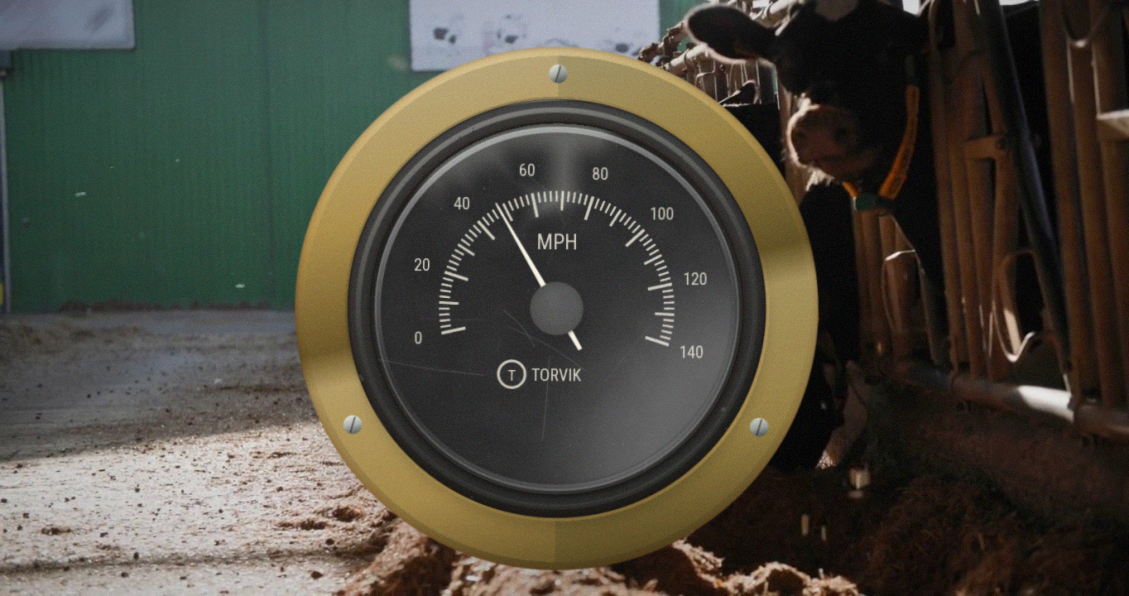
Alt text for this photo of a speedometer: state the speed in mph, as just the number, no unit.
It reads 48
